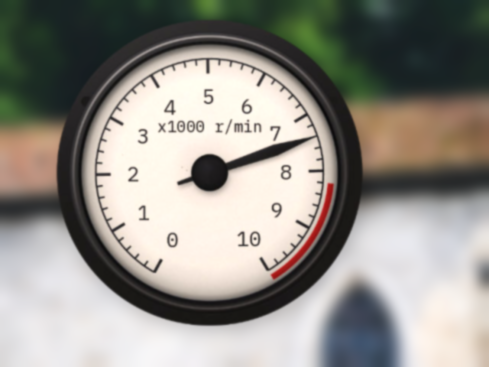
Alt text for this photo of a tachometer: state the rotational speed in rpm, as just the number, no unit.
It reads 7400
